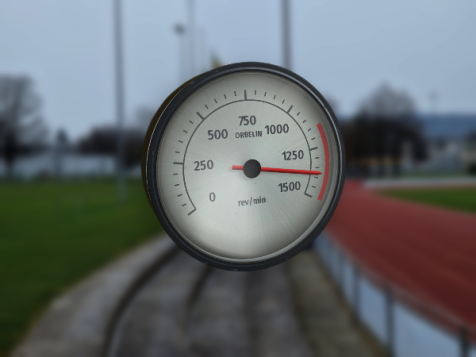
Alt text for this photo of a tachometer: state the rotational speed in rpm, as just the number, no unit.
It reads 1375
